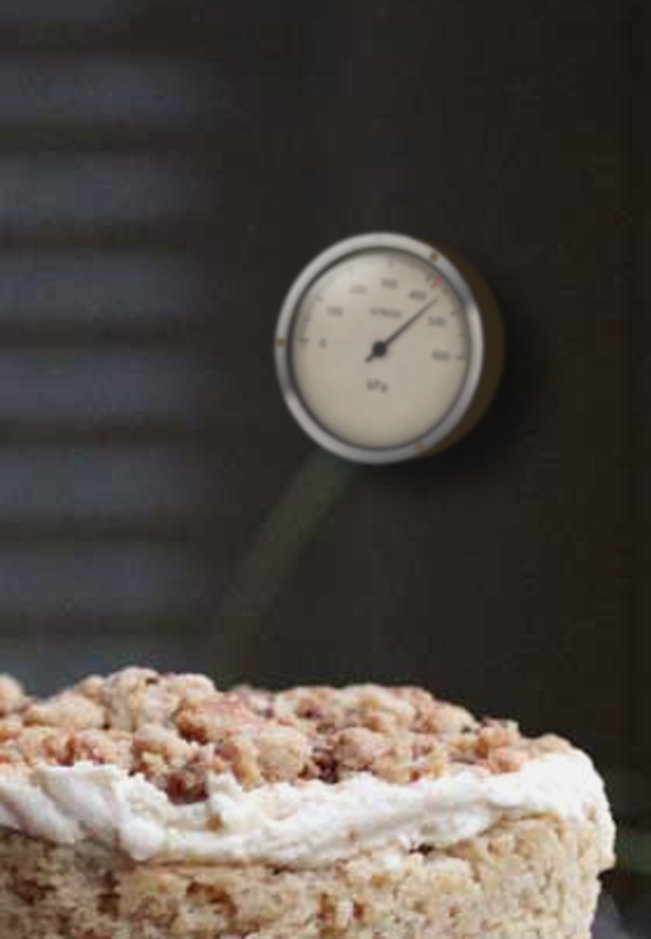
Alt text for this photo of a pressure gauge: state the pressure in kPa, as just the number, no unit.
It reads 450
